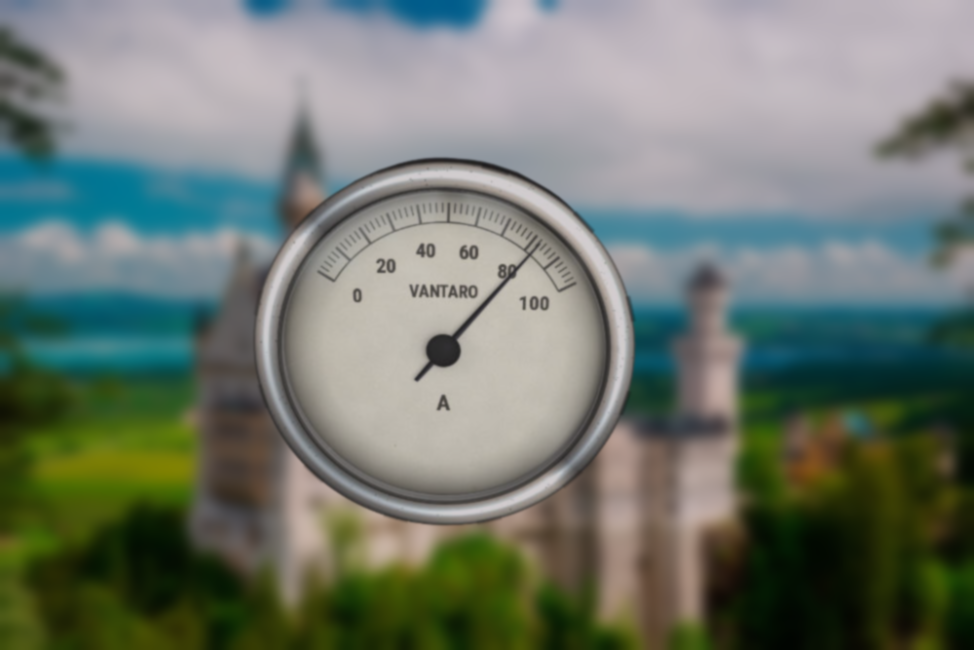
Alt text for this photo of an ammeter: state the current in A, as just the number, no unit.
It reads 82
